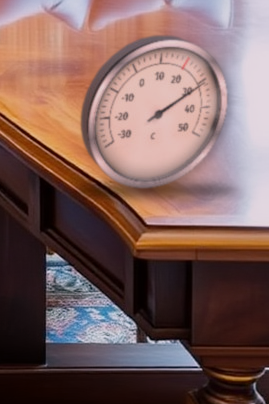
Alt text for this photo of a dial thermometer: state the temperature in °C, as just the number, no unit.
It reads 30
